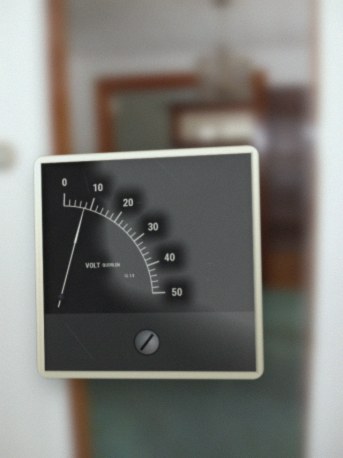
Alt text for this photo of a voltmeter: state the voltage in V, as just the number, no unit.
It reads 8
